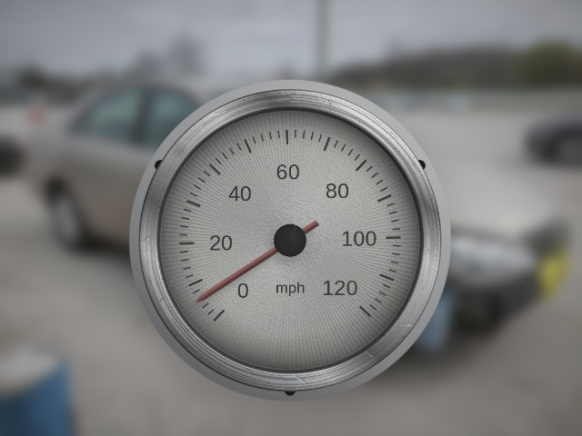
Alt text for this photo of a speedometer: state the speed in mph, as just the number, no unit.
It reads 6
